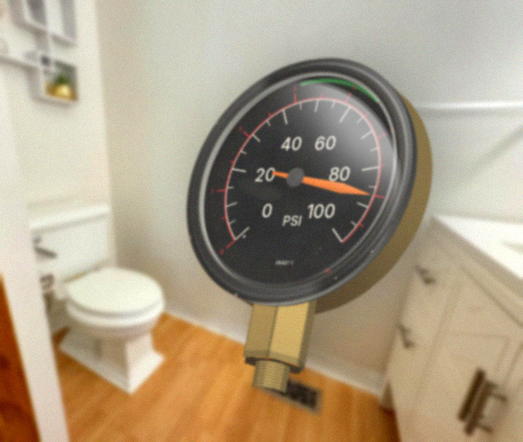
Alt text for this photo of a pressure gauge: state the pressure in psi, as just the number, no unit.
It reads 87.5
